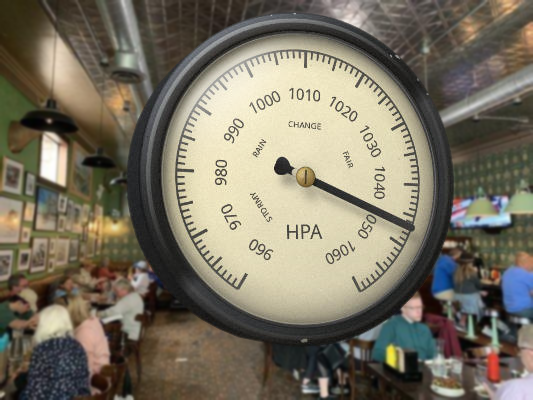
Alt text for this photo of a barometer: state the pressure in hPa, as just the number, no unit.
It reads 1047
